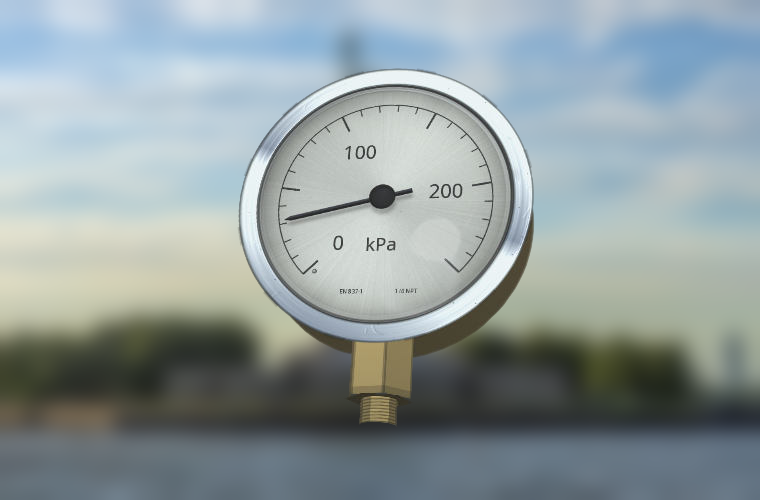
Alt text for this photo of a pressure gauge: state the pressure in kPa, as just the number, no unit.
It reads 30
